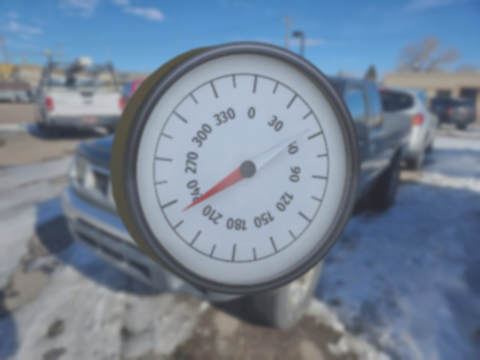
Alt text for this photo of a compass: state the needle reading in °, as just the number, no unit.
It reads 232.5
